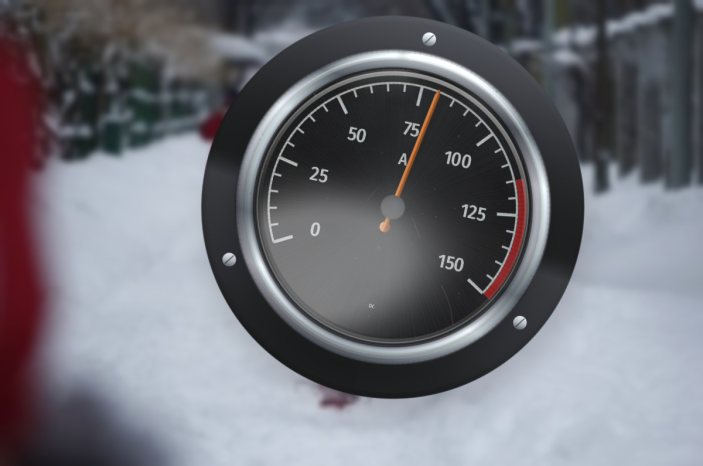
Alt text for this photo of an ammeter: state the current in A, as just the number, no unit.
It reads 80
